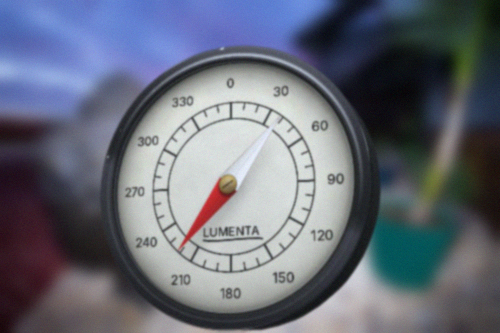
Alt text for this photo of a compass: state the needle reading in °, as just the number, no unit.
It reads 220
